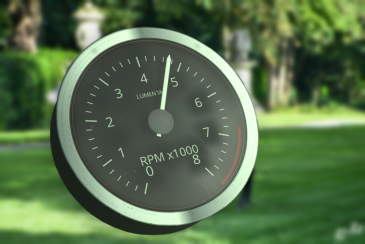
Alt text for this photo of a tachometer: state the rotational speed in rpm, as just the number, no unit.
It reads 4700
